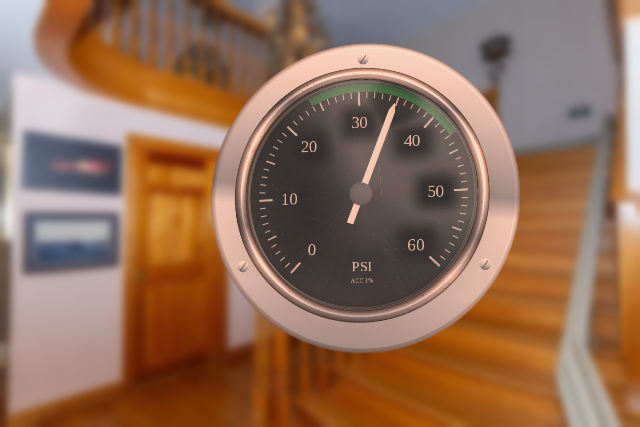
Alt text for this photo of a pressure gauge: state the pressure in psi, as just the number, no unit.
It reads 35
